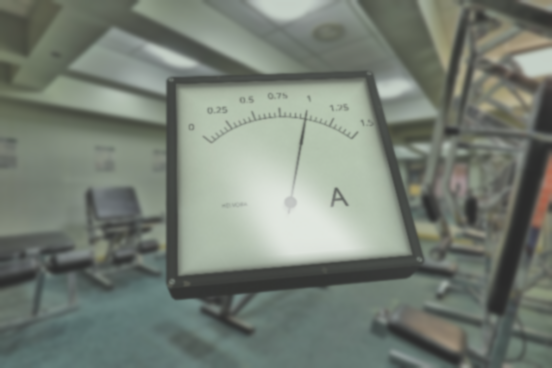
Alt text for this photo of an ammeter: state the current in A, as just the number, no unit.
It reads 1
